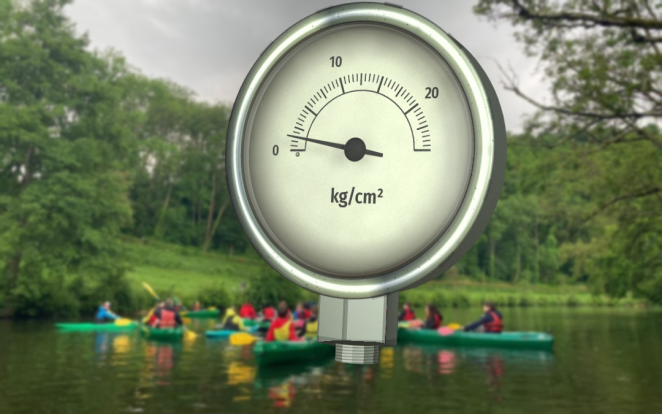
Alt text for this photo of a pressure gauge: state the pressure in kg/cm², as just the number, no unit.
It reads 1.5
